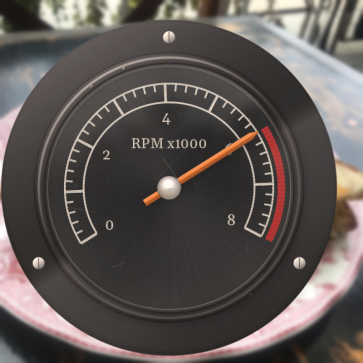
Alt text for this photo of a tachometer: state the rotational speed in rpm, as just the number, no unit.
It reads 6000
